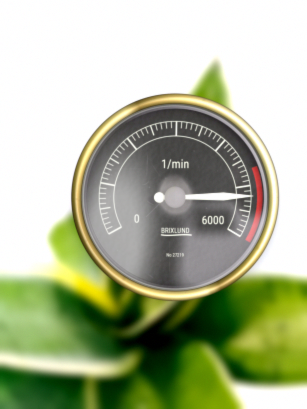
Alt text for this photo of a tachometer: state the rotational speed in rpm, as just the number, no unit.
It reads 5200
